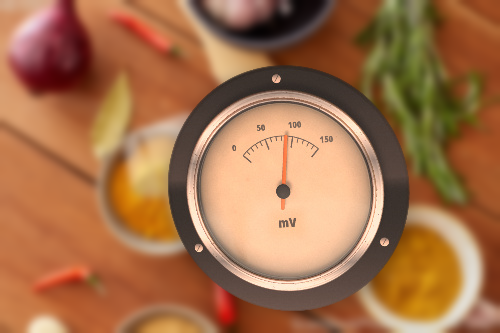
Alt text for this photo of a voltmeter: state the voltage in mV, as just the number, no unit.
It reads 90
